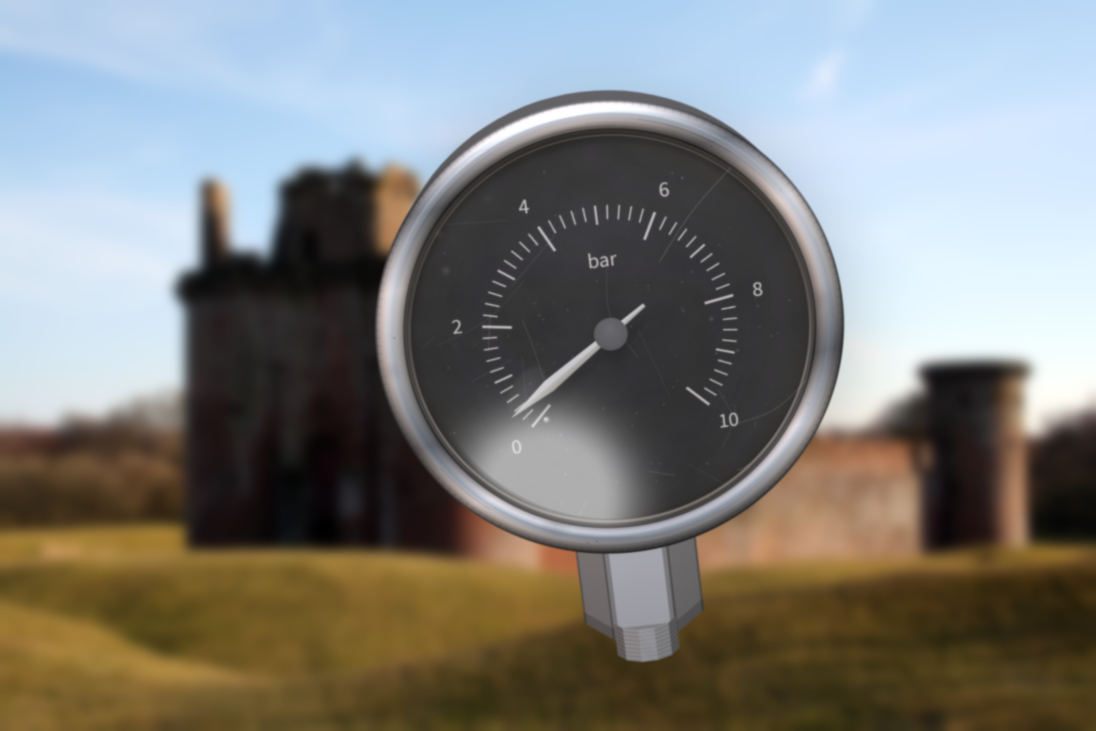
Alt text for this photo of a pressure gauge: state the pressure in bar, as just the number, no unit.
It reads 0.4
